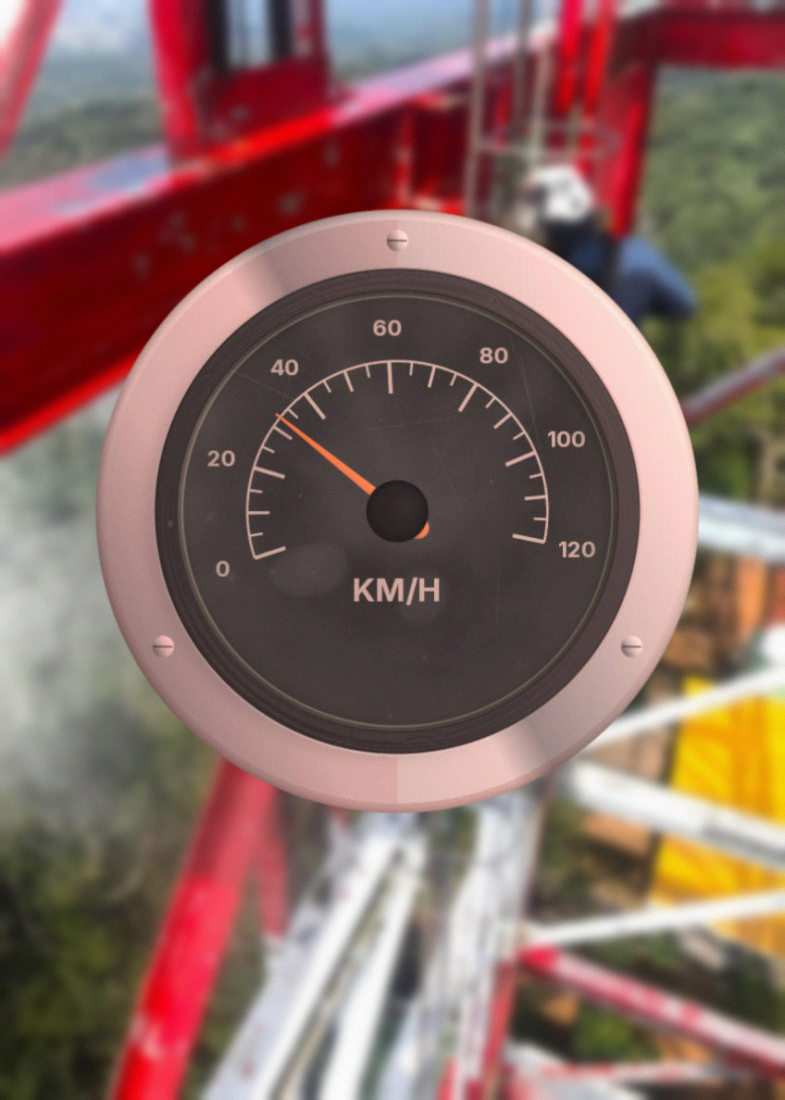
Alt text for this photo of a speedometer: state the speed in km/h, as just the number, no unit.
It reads 32.5
